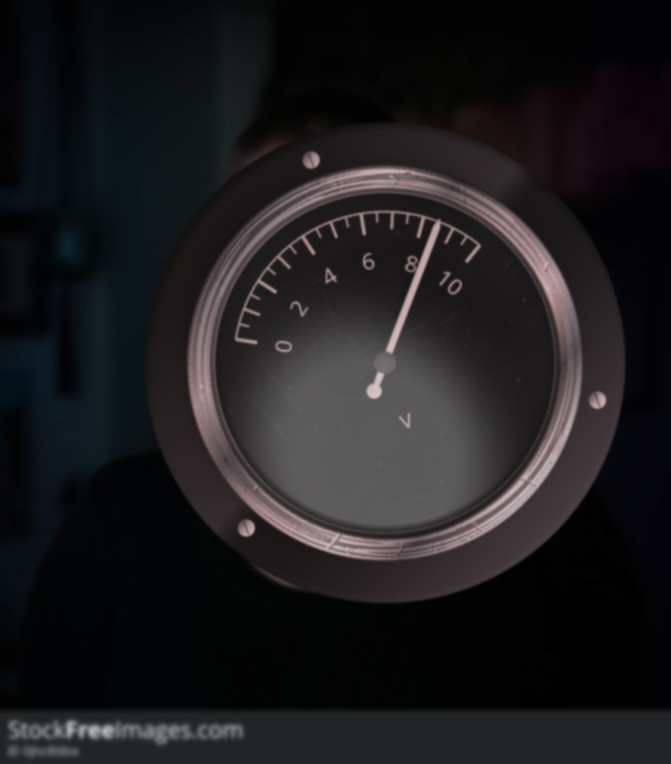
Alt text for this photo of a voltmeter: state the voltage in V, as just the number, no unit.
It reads 8.5
